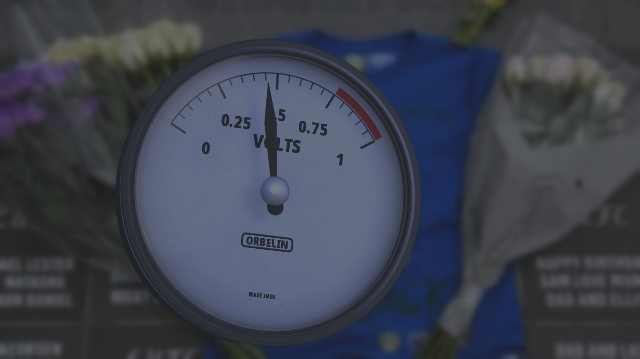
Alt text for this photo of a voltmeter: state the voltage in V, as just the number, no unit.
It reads 0.45
